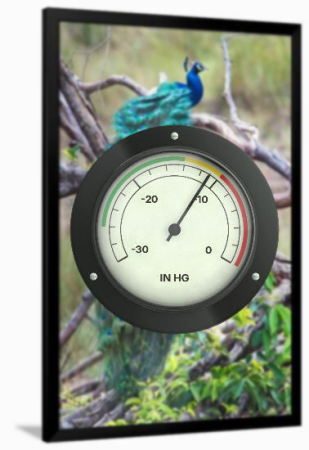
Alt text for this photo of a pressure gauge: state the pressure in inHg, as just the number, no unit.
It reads -11
